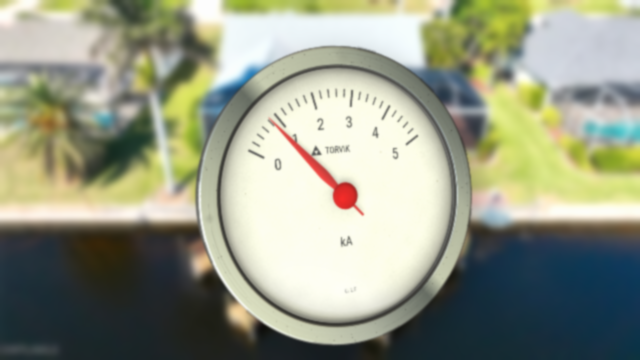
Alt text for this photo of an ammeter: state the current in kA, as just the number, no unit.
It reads 0.8
